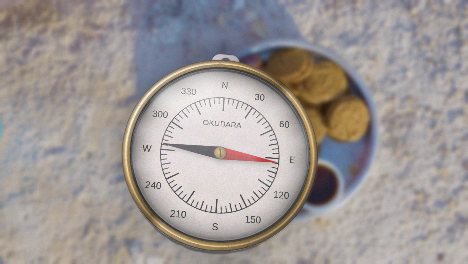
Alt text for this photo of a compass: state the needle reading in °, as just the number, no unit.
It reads 95
